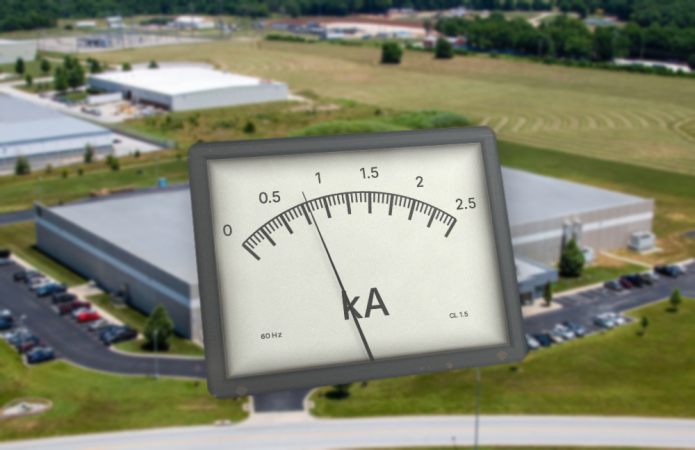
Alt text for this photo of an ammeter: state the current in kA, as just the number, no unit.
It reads 0.8
